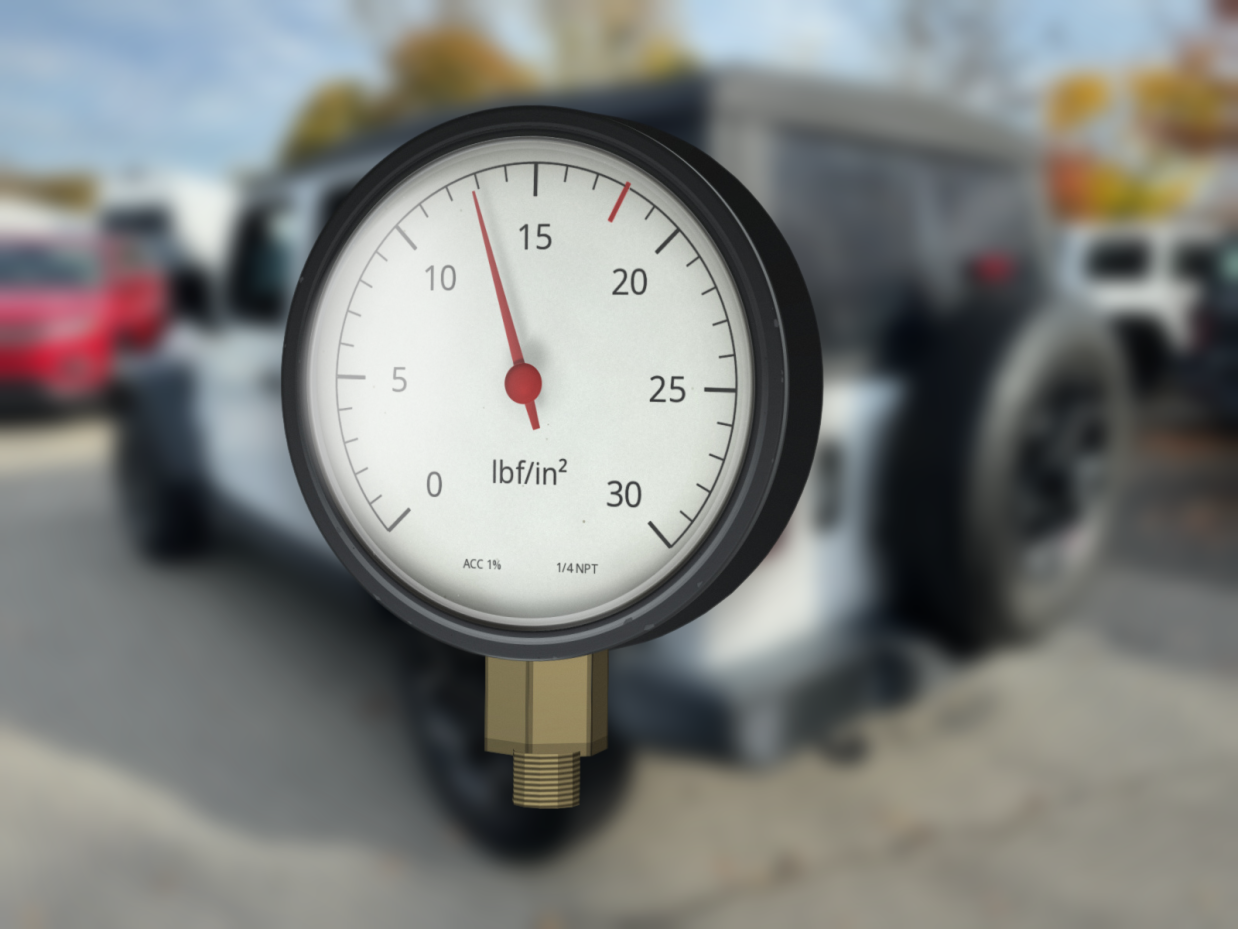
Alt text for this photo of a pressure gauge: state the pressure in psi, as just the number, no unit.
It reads 13
